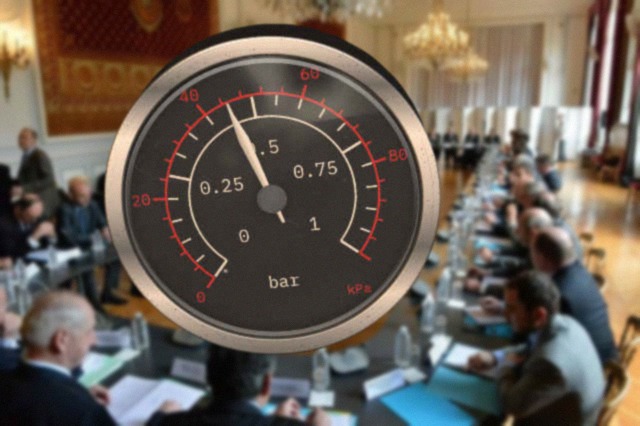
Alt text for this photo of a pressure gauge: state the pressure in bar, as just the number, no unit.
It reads 0.45
